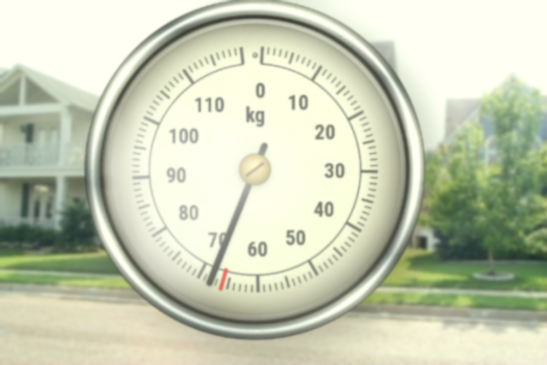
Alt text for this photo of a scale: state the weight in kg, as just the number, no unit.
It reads 68
